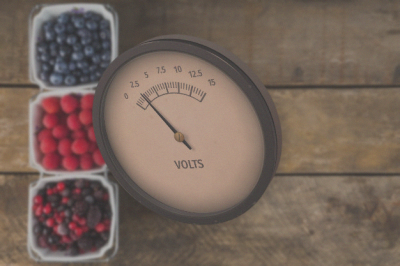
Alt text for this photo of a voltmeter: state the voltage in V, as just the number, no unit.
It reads 2.5
